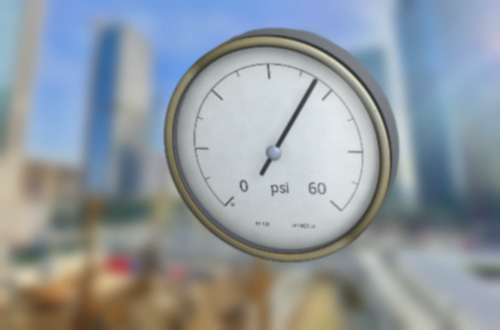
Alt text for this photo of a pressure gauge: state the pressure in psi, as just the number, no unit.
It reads 37.5
